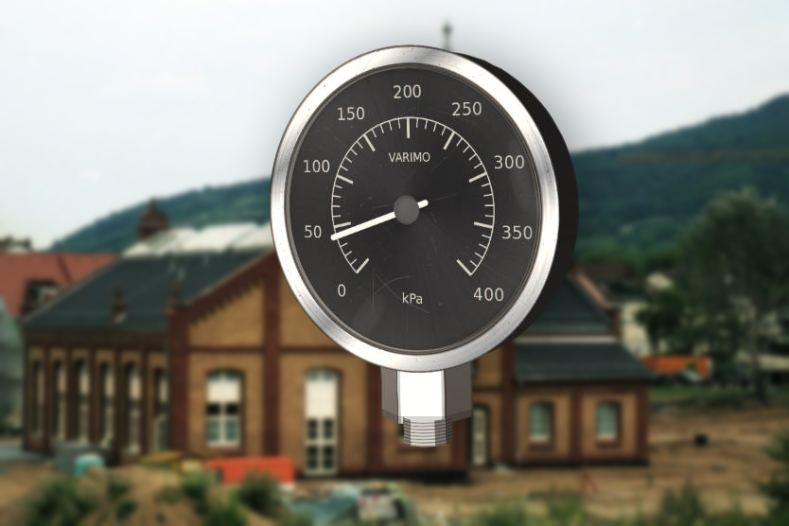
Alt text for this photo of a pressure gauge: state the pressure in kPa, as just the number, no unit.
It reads 40
